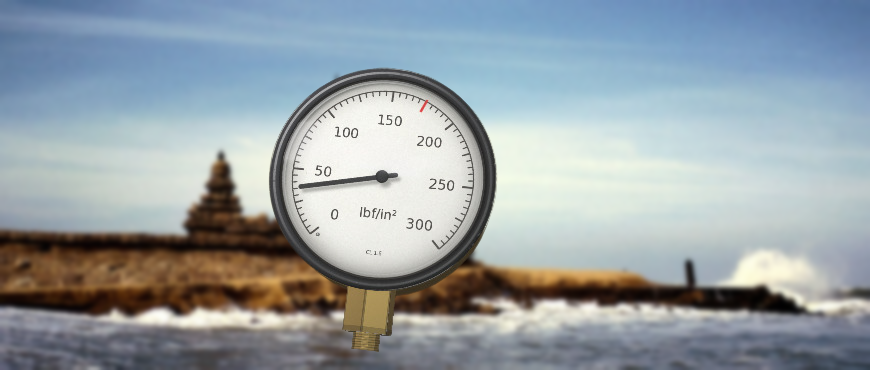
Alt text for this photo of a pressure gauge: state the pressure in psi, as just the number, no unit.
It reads 35
